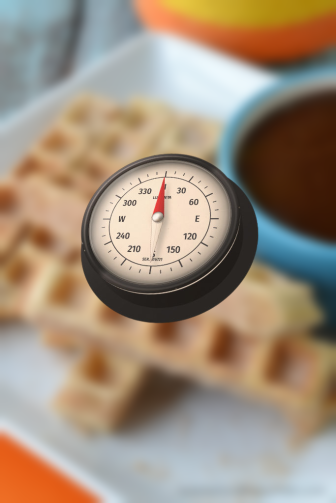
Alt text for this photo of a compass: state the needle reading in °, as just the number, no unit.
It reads 0
